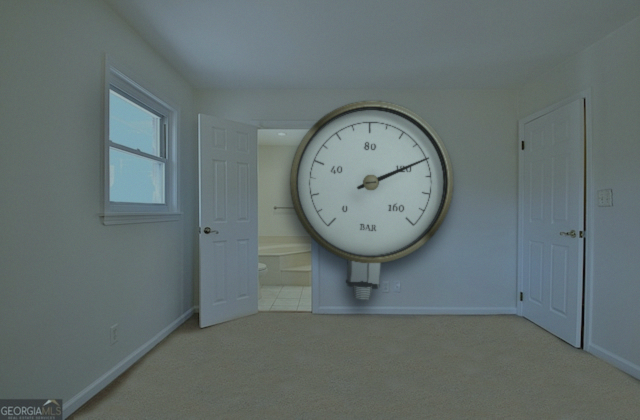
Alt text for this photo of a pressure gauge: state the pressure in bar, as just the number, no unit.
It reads 120
